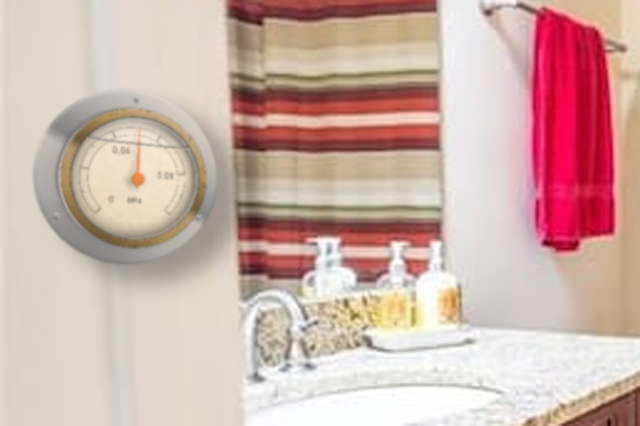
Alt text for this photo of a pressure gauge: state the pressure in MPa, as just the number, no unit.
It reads 0.05
